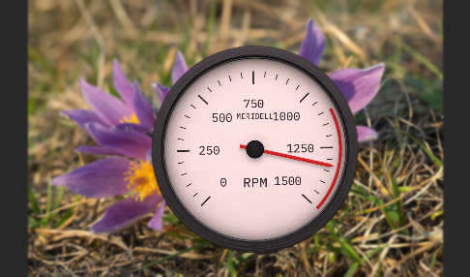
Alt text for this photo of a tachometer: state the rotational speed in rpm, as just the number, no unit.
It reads 1325
